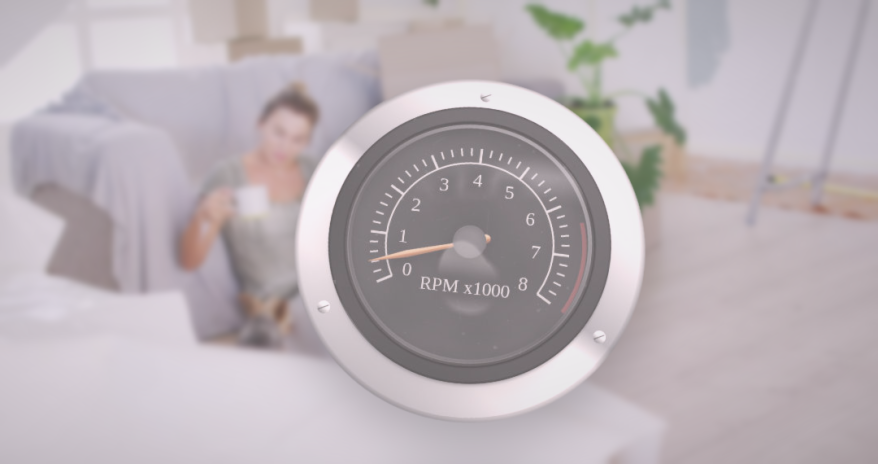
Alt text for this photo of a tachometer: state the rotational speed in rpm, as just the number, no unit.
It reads 400
